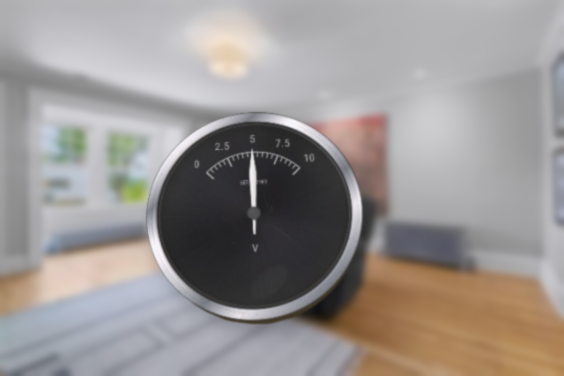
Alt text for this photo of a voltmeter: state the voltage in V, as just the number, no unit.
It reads 5
